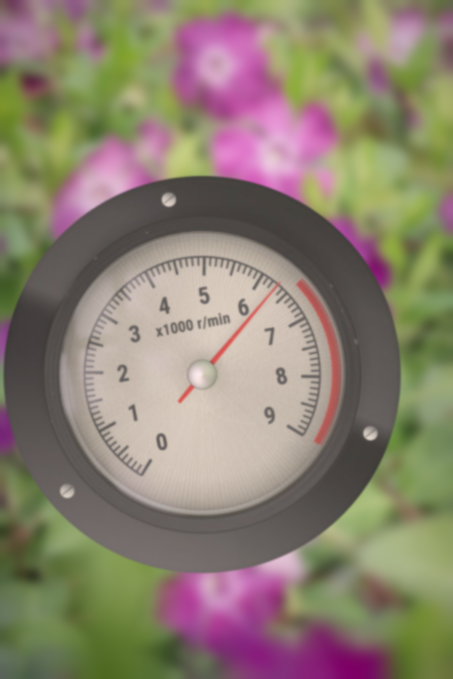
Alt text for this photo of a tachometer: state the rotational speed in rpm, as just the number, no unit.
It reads 6300
